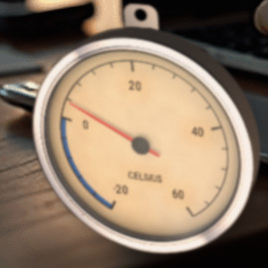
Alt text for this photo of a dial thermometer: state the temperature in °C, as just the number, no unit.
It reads 4
